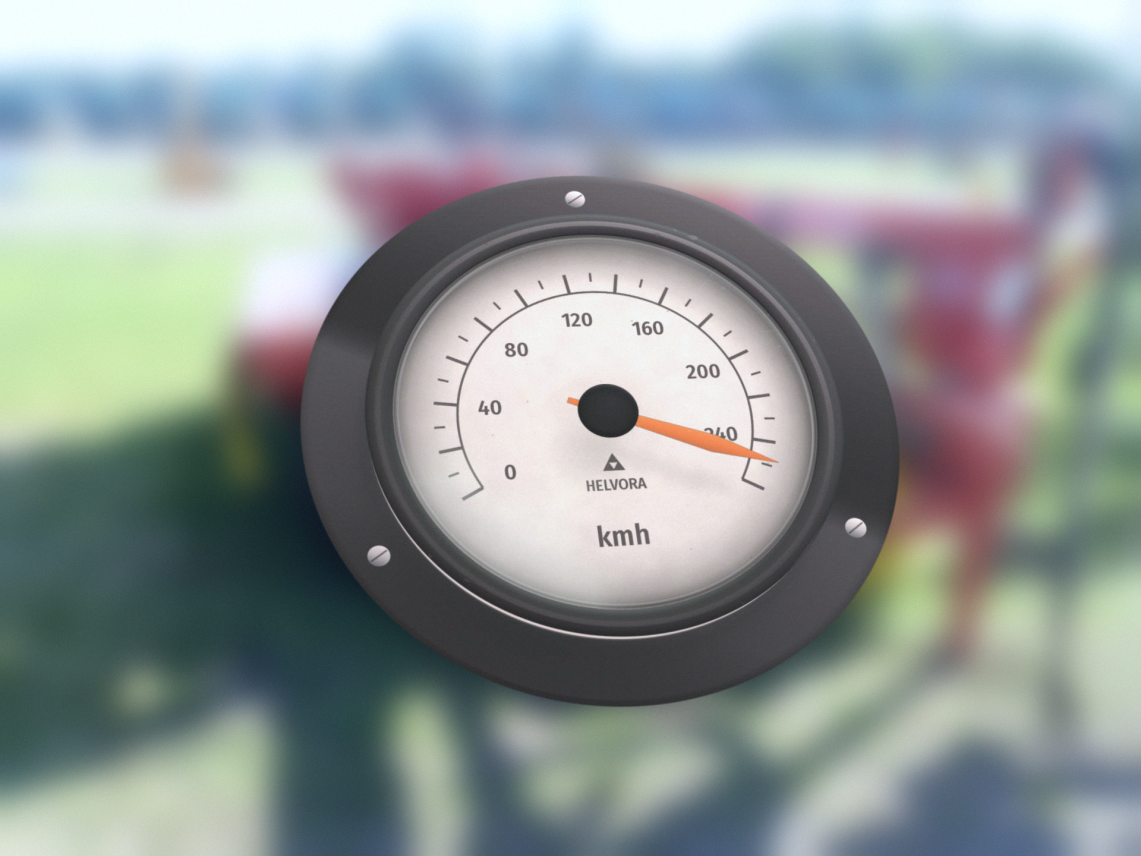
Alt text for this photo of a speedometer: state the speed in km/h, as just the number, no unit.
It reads 250
